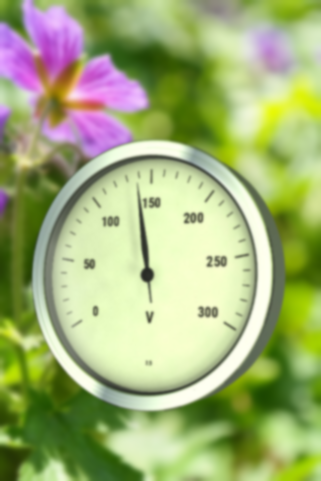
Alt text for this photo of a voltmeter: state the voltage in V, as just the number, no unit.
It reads 140
